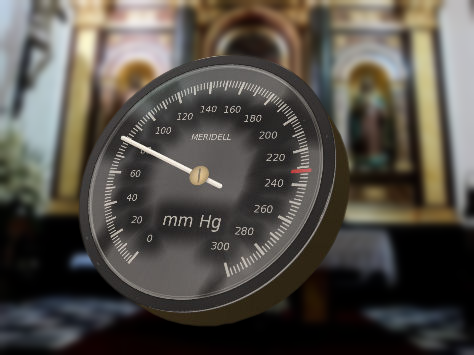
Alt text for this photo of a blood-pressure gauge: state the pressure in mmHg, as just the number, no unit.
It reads 80
